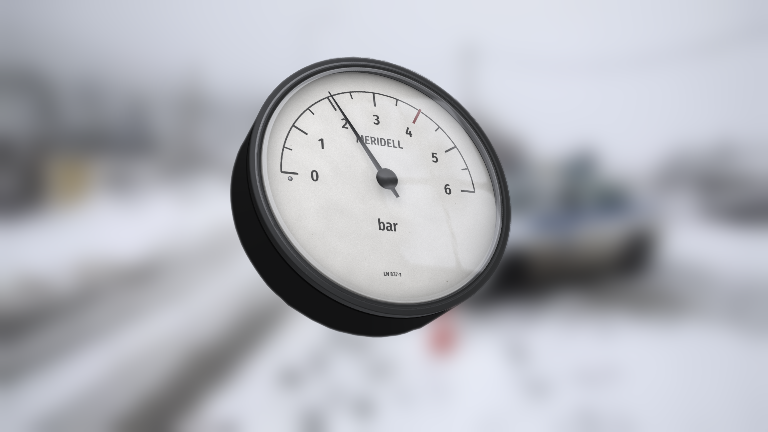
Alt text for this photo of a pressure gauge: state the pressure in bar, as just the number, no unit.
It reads 2
